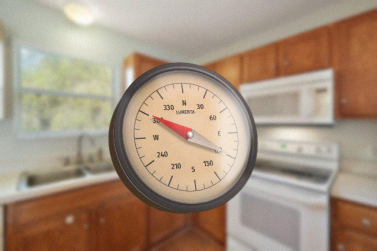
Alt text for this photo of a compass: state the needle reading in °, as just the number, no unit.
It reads 300
